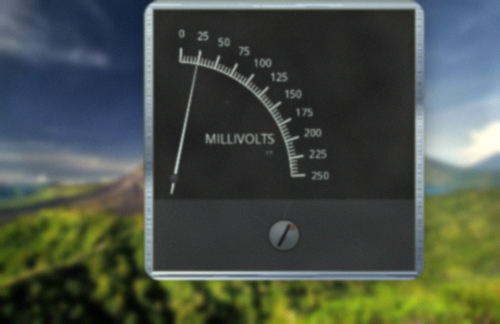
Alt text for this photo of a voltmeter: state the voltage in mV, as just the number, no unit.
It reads 25
